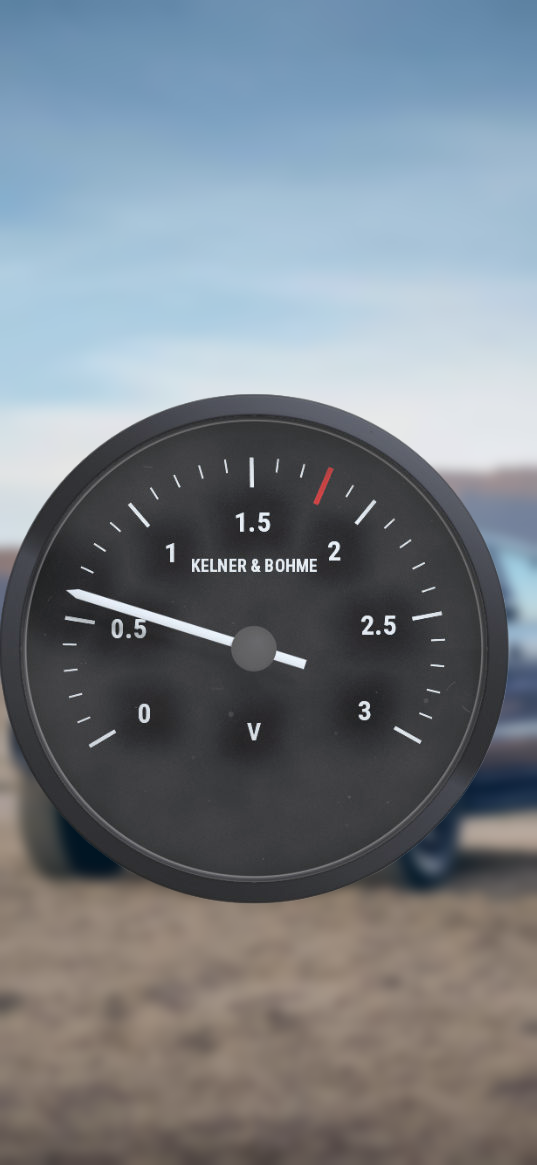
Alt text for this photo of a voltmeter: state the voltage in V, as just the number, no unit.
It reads 0.6
